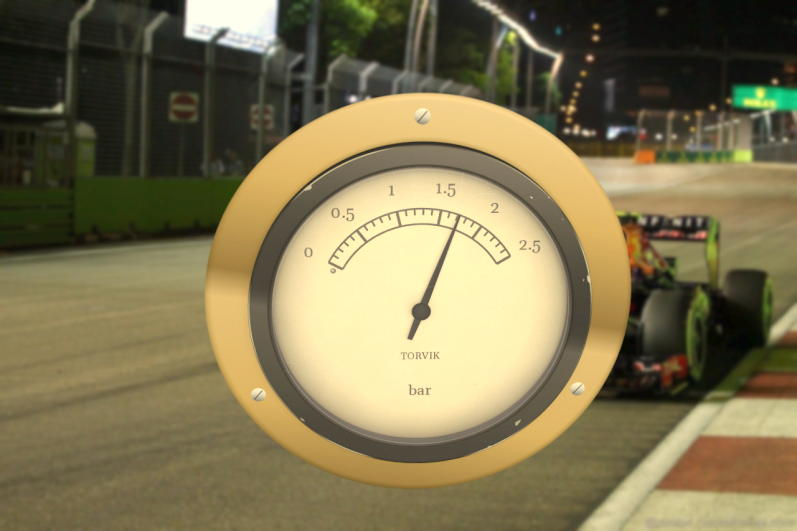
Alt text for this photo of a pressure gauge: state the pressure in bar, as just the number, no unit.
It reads 1.7
